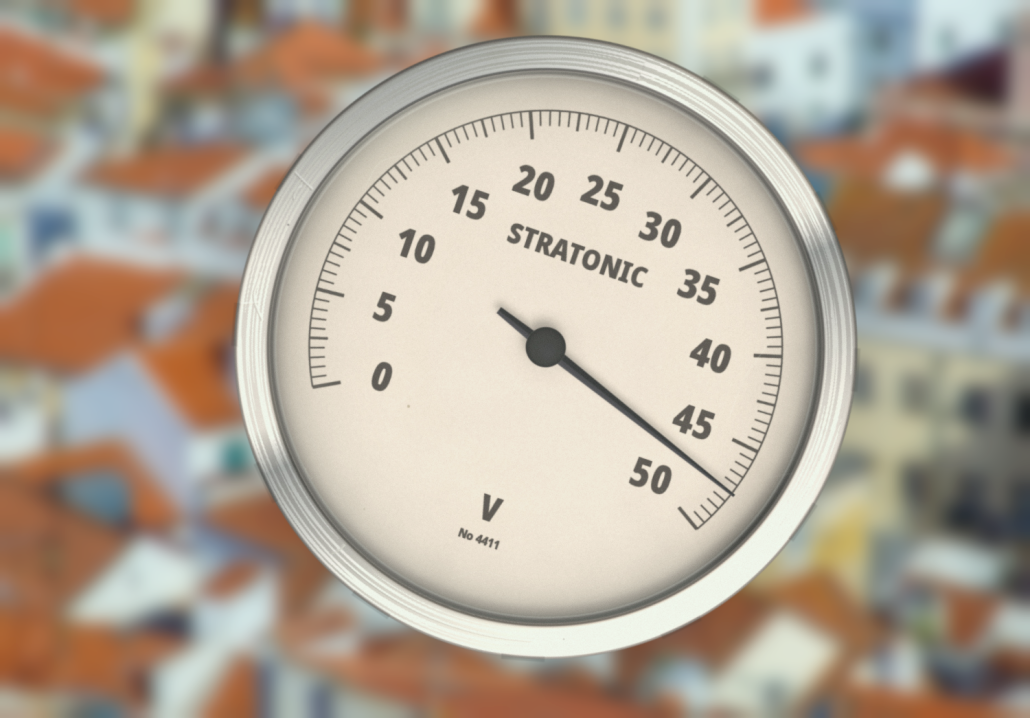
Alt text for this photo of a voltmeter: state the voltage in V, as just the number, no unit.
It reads 47.5
